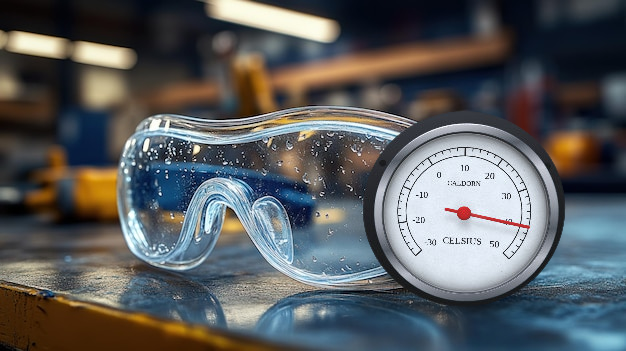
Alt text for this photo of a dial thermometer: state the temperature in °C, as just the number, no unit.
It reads 40
